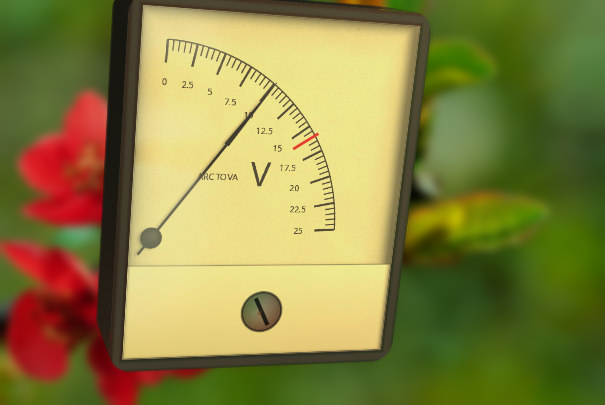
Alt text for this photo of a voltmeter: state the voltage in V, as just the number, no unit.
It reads 10
